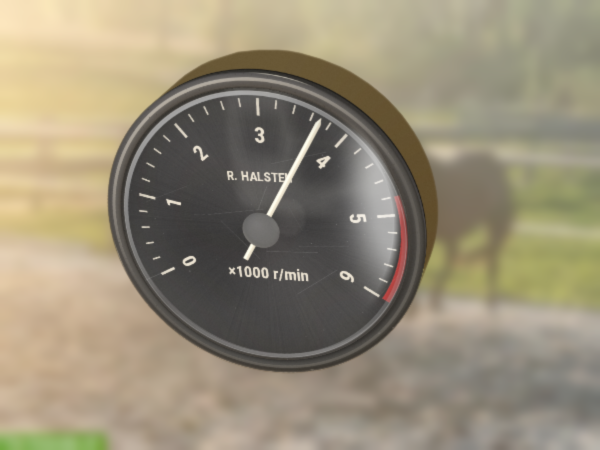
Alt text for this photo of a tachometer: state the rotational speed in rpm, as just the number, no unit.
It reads 3700
